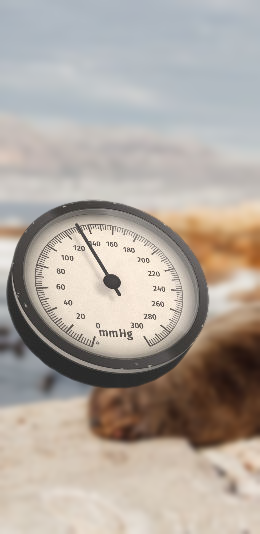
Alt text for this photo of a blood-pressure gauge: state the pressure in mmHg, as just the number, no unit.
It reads 130
